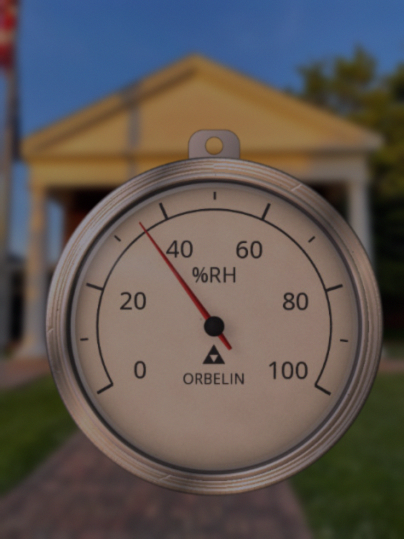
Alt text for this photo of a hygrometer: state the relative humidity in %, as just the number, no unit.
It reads 35
